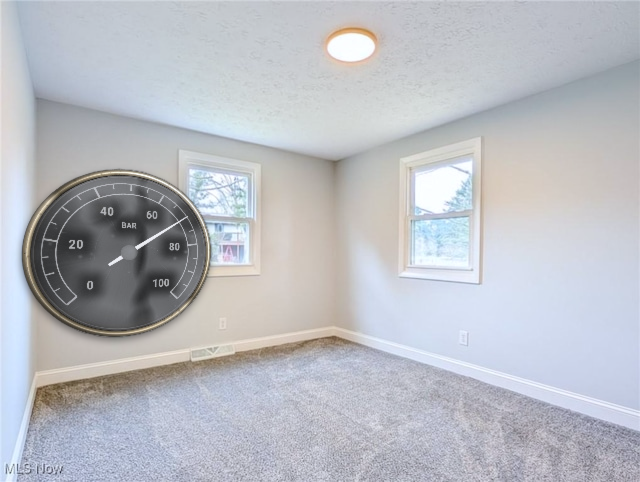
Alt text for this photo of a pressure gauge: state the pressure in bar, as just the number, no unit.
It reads 70
